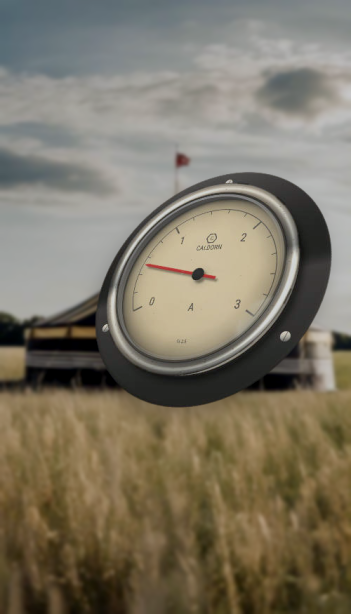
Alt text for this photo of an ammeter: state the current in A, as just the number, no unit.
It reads 0.5
